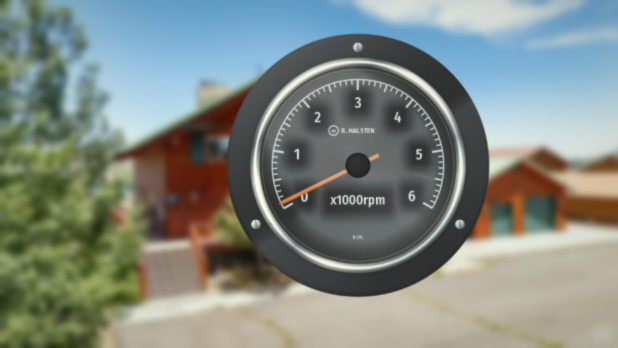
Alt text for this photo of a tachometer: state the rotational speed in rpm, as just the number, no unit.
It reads 100
